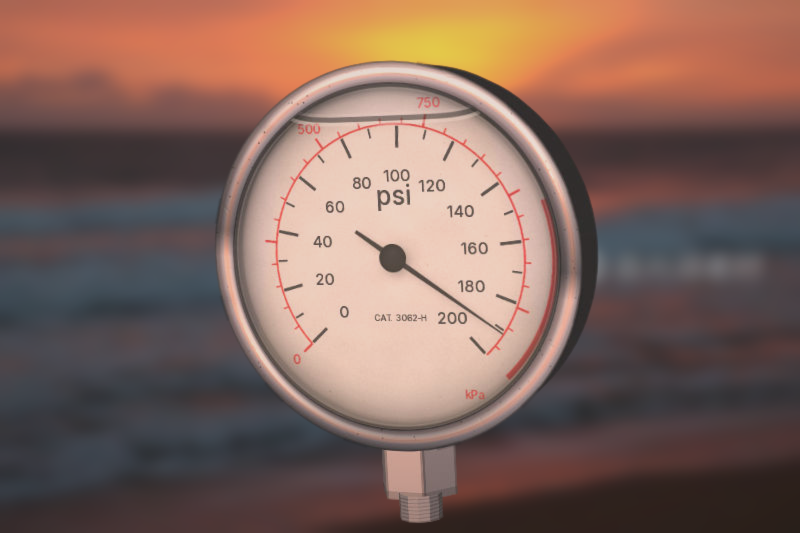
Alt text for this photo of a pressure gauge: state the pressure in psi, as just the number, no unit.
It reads 190
